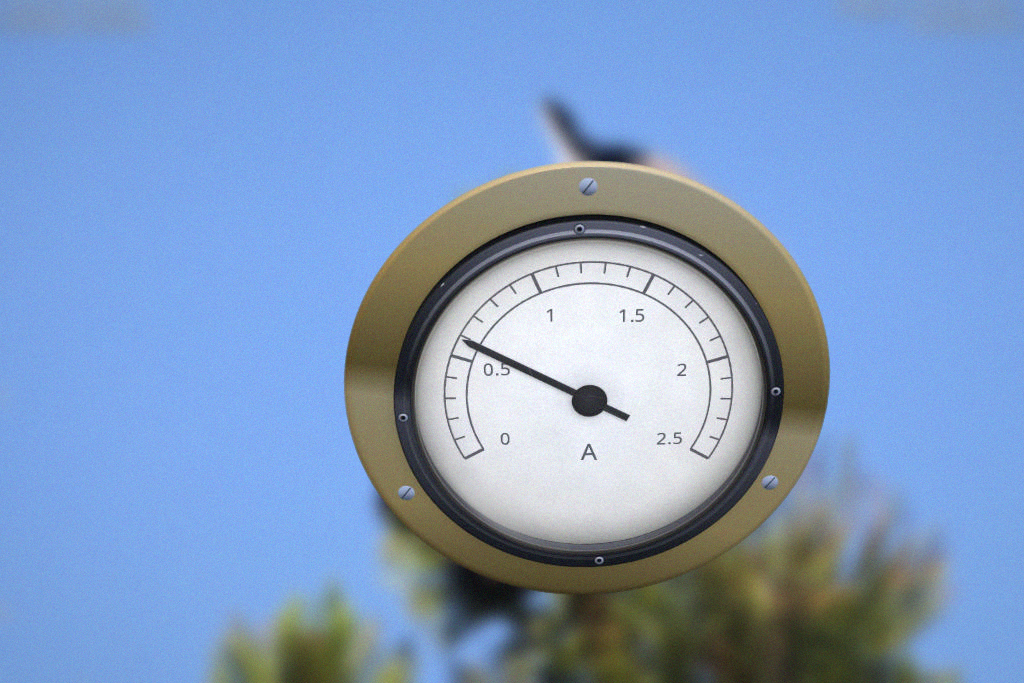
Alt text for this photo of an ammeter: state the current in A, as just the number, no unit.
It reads 0.6
